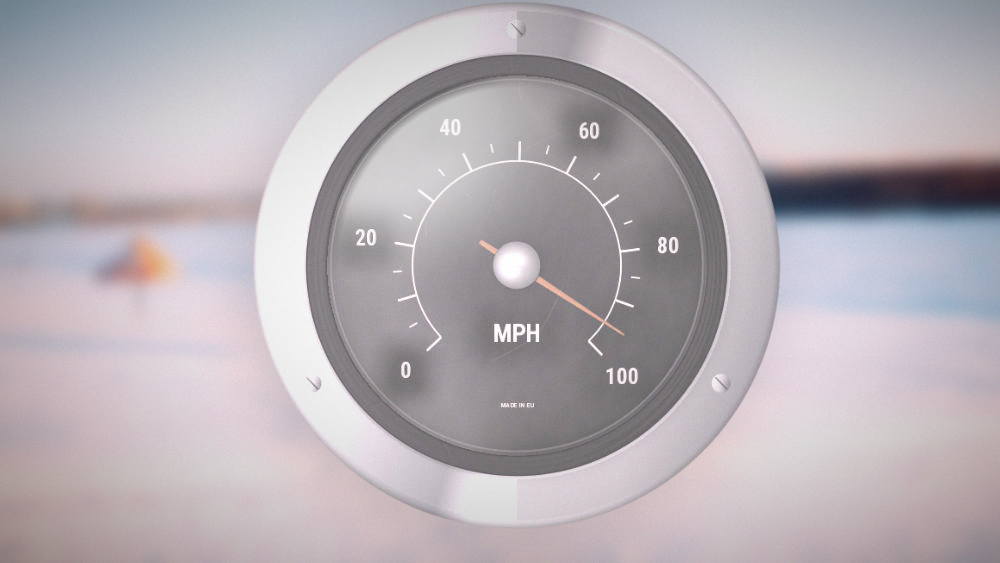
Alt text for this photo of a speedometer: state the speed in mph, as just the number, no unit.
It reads 95
